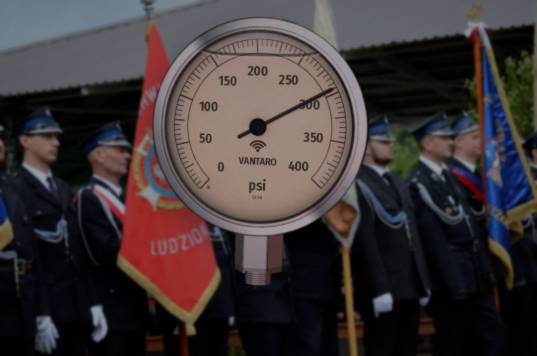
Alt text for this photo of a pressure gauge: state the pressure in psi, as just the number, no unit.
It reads 295
